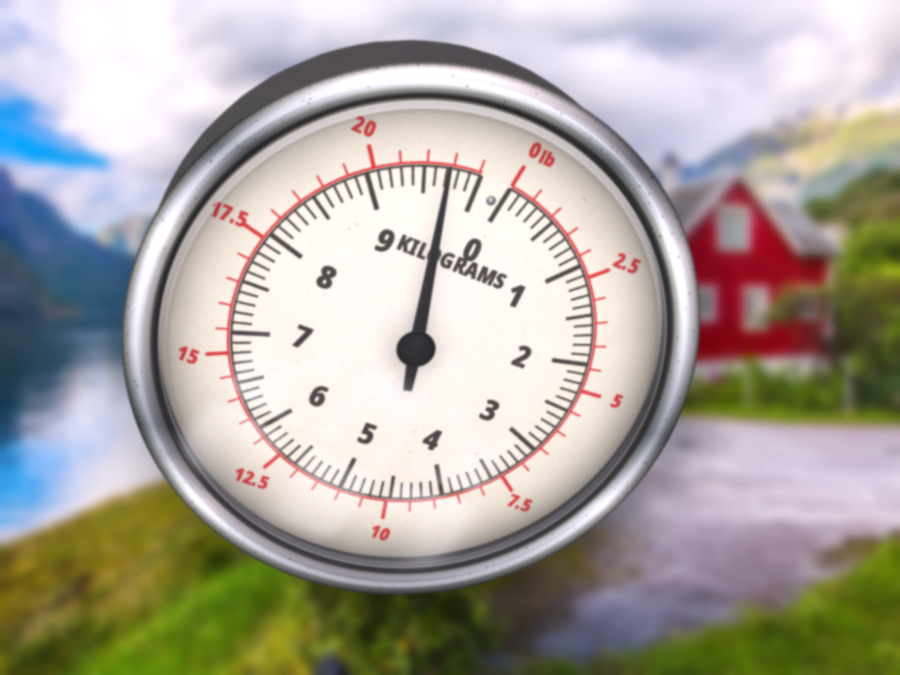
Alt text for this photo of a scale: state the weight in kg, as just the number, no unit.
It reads 9.7
